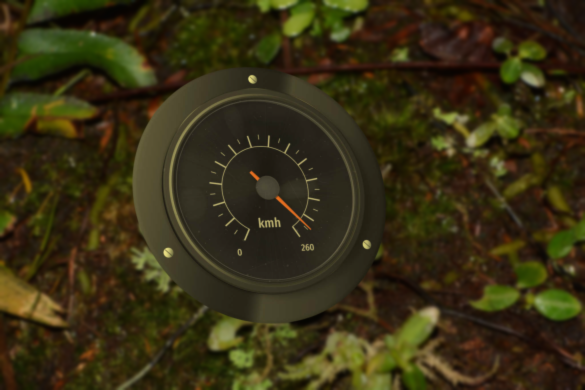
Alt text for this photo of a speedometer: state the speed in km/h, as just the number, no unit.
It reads 250
